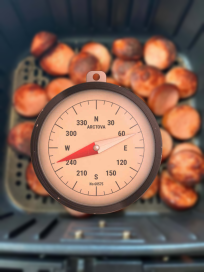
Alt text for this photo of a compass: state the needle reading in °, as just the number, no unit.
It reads 250
